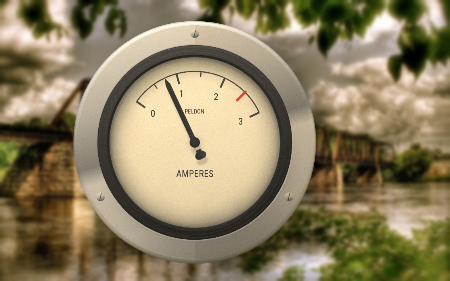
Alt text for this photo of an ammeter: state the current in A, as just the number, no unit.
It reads 0.75
